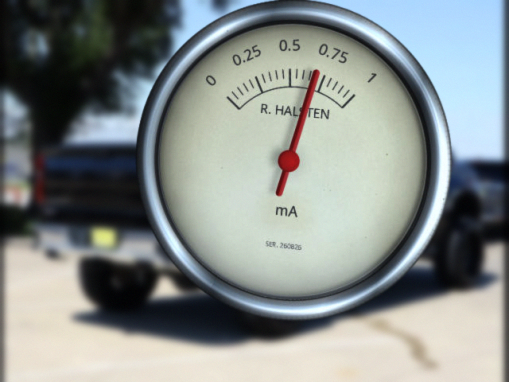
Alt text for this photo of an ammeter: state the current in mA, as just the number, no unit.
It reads 0.7
